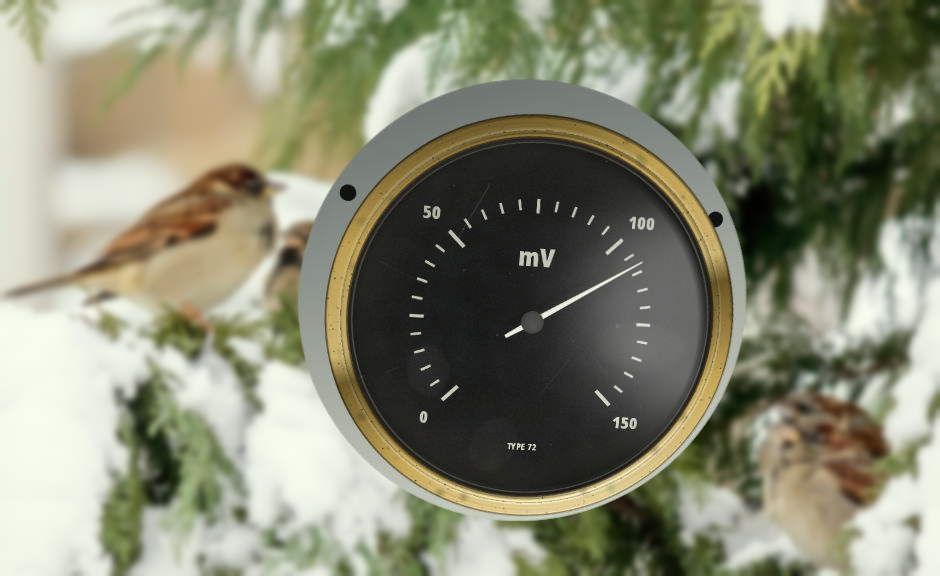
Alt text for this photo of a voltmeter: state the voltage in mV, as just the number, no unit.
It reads 107.5
